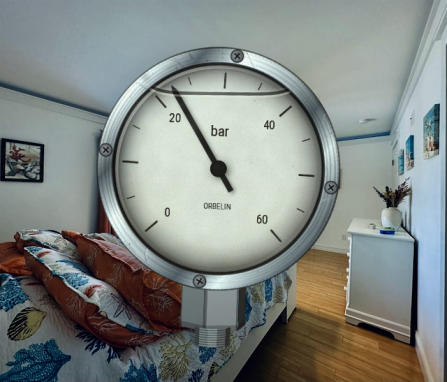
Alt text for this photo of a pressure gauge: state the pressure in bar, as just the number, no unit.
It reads 22.5
